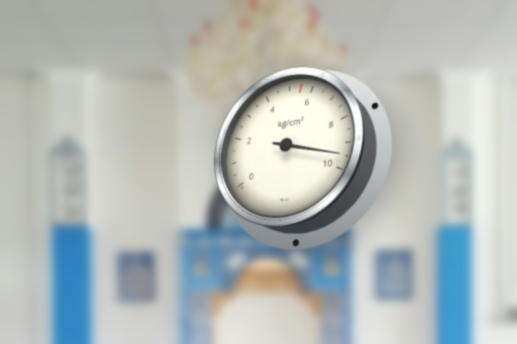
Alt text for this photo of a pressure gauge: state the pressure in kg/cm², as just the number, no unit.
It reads 9.5
